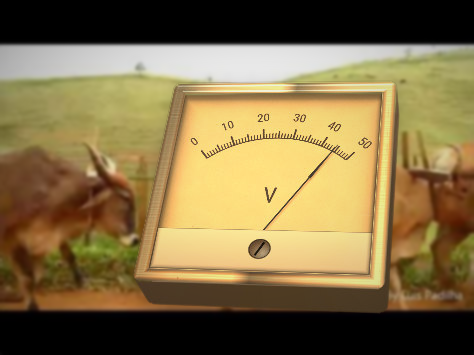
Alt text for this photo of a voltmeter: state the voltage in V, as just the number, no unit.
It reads 45
